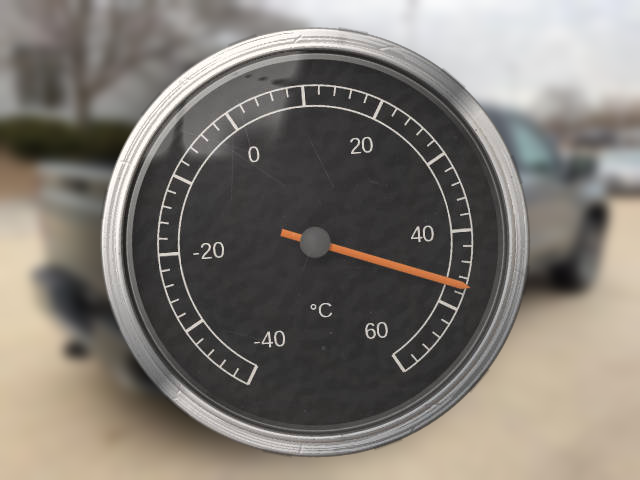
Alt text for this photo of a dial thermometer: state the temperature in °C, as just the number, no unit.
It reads 47
